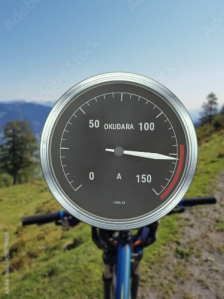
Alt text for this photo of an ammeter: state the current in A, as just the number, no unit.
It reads 127.5
